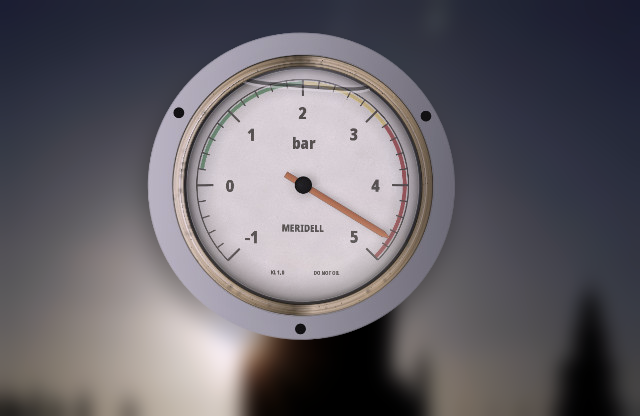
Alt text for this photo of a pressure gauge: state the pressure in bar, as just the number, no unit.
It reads 4.7
